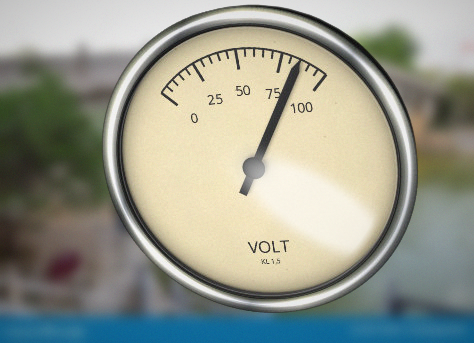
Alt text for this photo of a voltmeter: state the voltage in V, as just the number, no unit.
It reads 85
